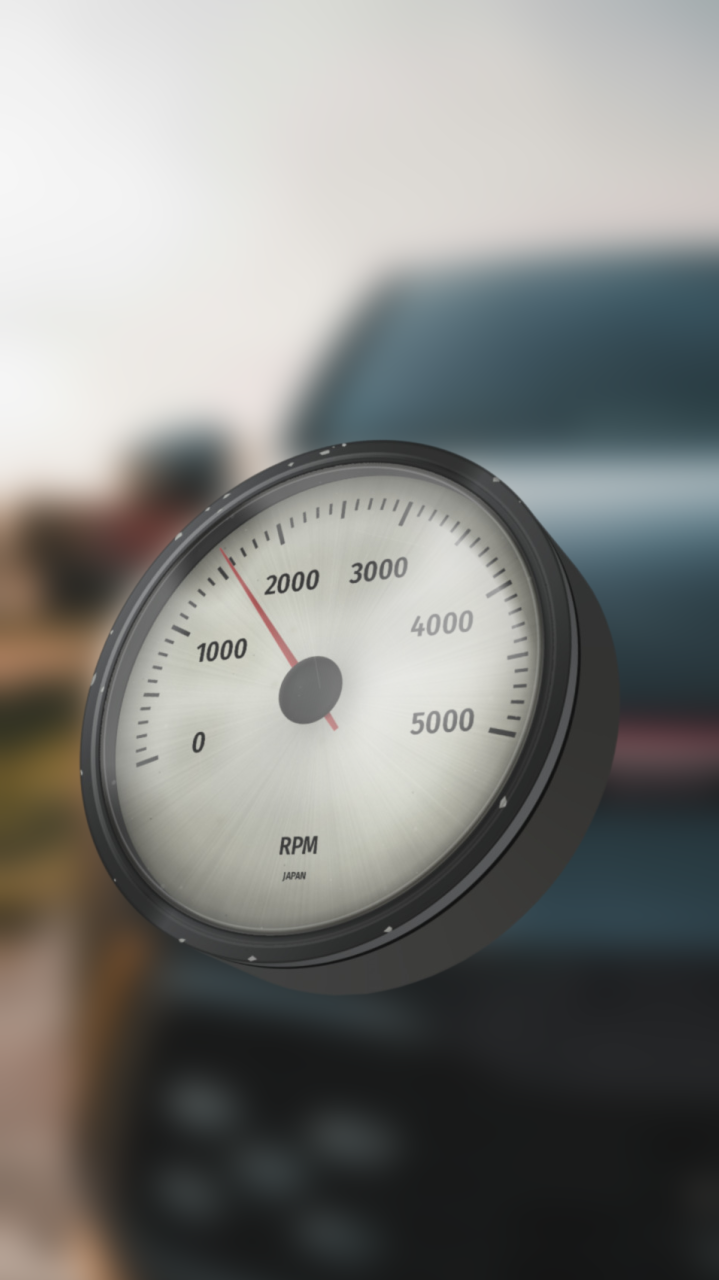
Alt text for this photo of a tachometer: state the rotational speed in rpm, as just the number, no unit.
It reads 1600
